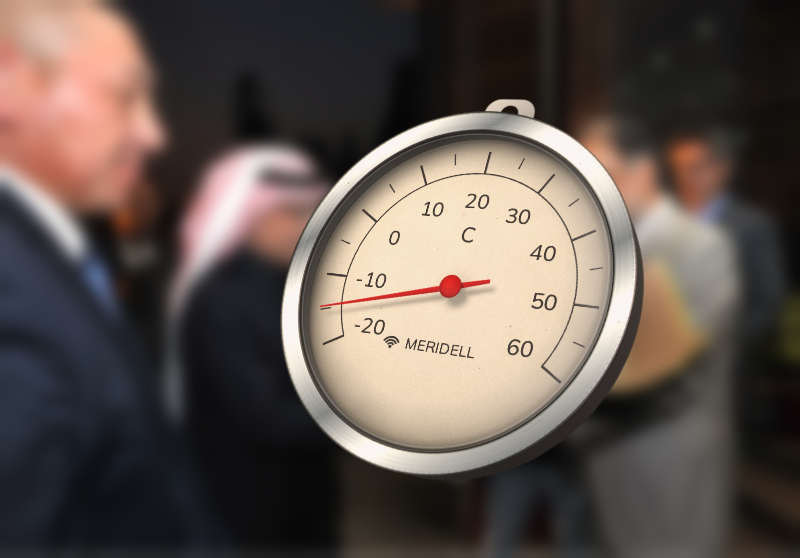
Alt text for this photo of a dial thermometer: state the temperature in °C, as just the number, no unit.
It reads -15
